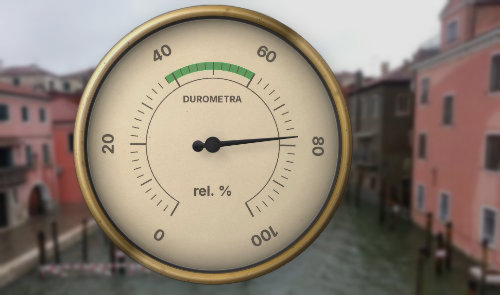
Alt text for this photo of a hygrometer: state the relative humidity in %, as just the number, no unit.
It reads 78
